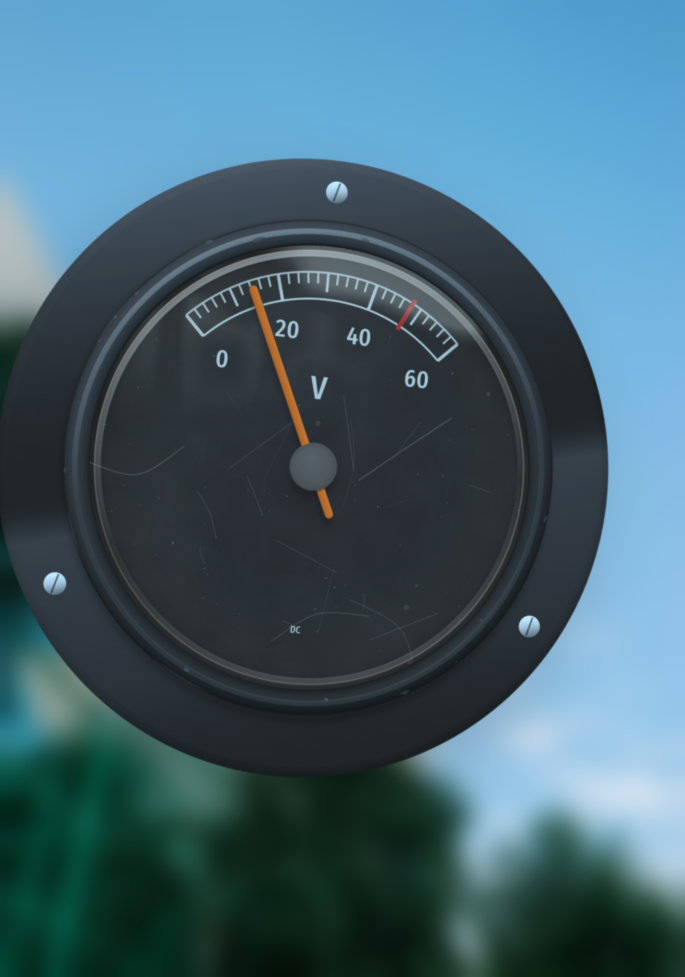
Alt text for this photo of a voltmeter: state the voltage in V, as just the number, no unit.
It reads 14
